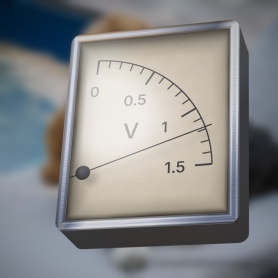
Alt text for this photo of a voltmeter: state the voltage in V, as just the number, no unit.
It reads 1.2
